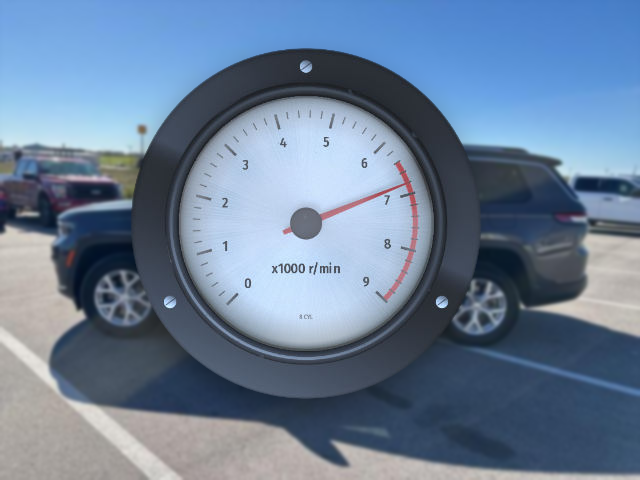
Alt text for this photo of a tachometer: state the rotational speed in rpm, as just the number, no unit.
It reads 6800
